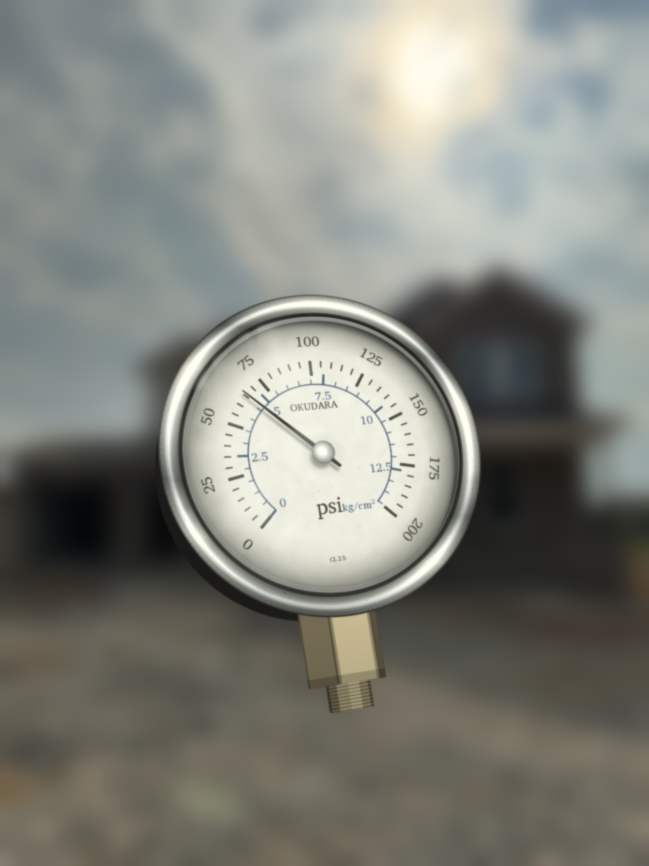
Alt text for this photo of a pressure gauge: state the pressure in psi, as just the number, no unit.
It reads 65
